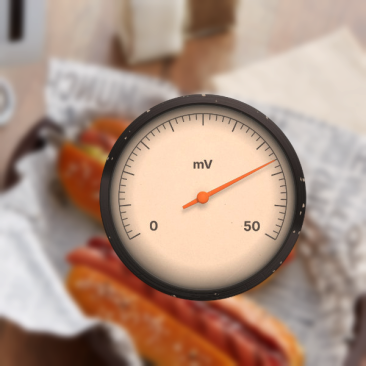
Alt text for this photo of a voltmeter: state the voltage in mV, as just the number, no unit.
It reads 38
